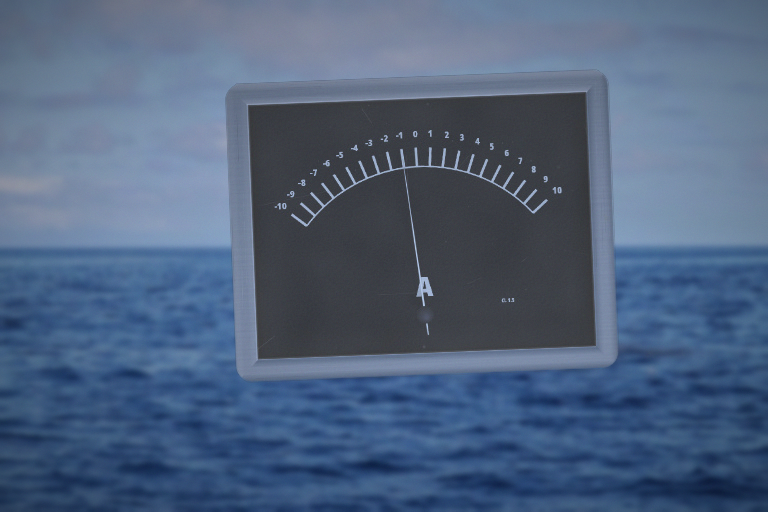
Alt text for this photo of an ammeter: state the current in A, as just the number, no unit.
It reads -1
